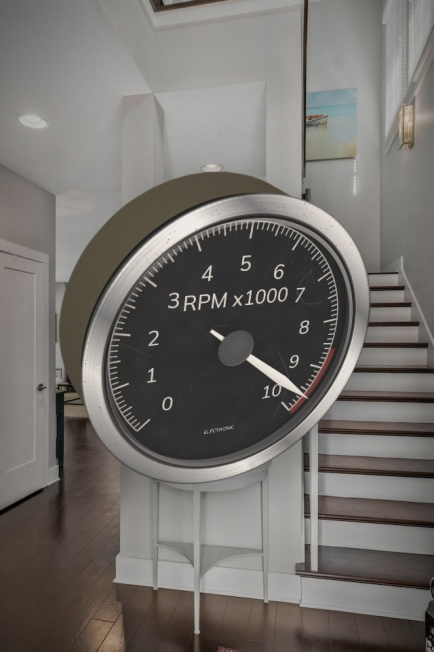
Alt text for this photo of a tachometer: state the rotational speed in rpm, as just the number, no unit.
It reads 9600
